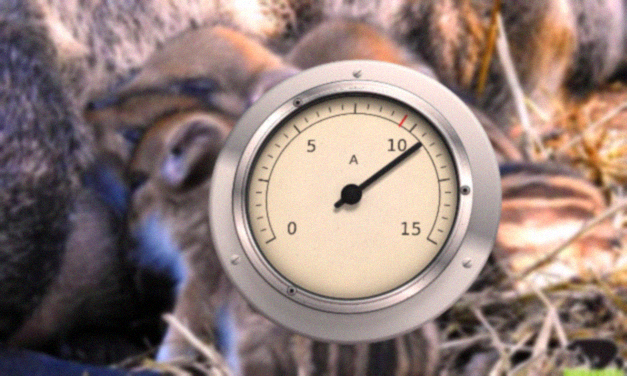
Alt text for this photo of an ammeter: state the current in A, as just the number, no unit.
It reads 10.75
